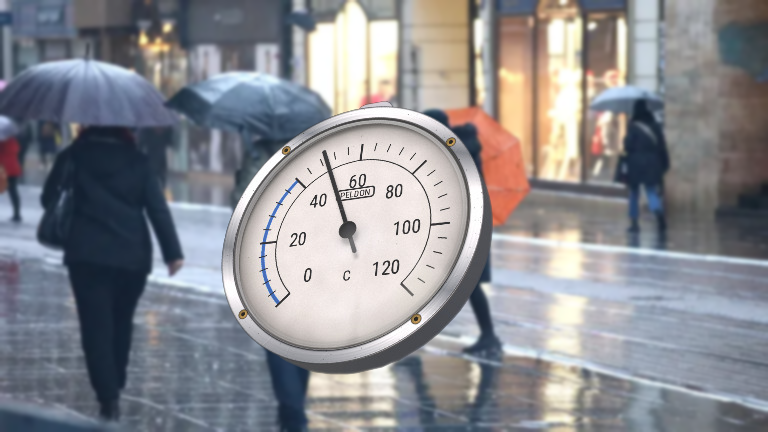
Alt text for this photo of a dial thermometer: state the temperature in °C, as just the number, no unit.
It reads 50
